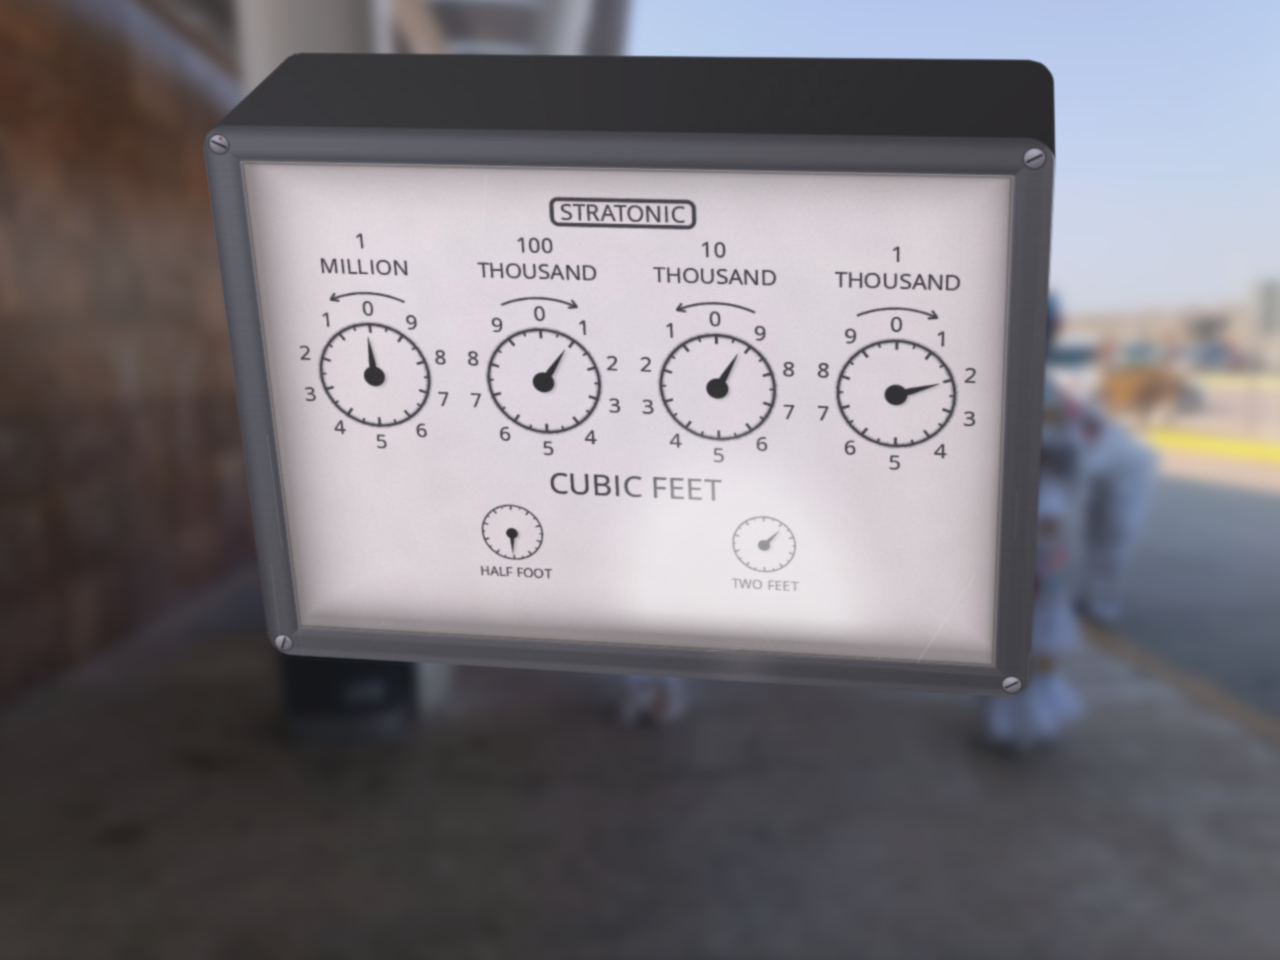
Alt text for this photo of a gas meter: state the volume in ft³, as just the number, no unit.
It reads 9200
